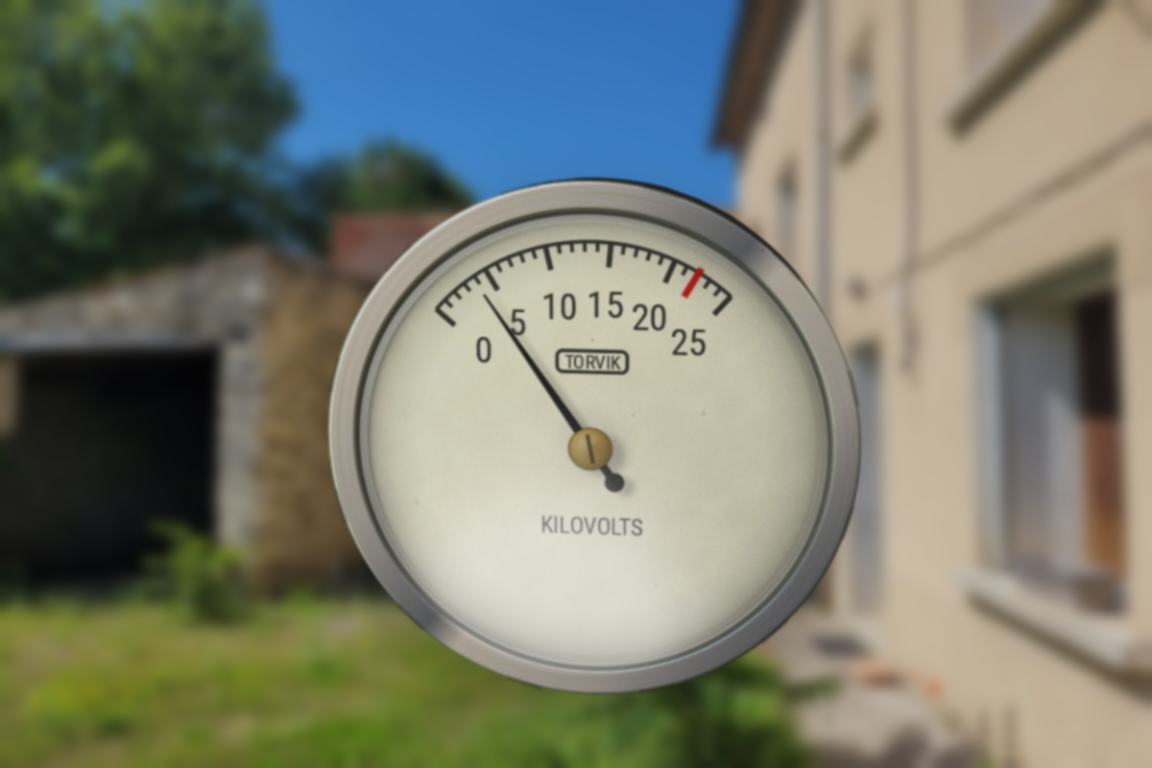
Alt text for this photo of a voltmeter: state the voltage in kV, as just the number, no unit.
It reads 4
